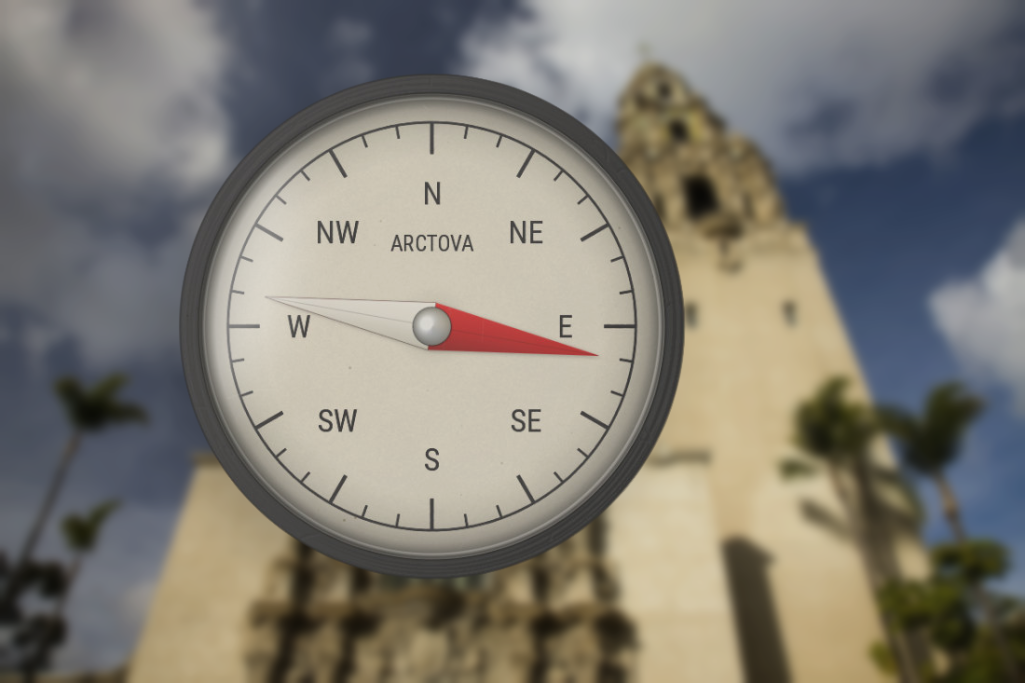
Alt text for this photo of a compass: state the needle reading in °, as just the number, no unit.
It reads 100
